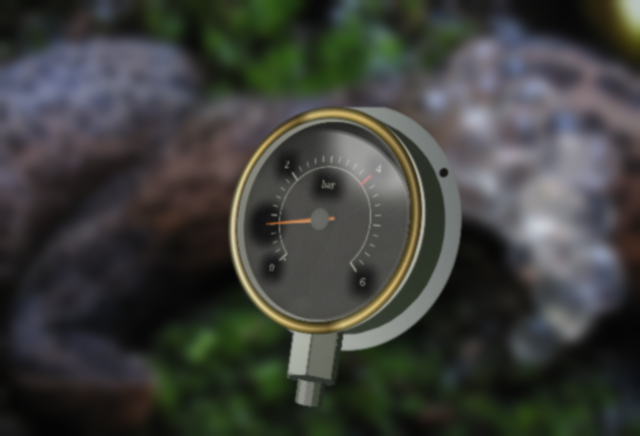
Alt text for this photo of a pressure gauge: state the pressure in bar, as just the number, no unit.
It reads 0.8
